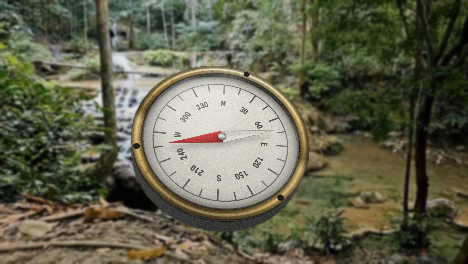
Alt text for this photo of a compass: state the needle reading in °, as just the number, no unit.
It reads 255
